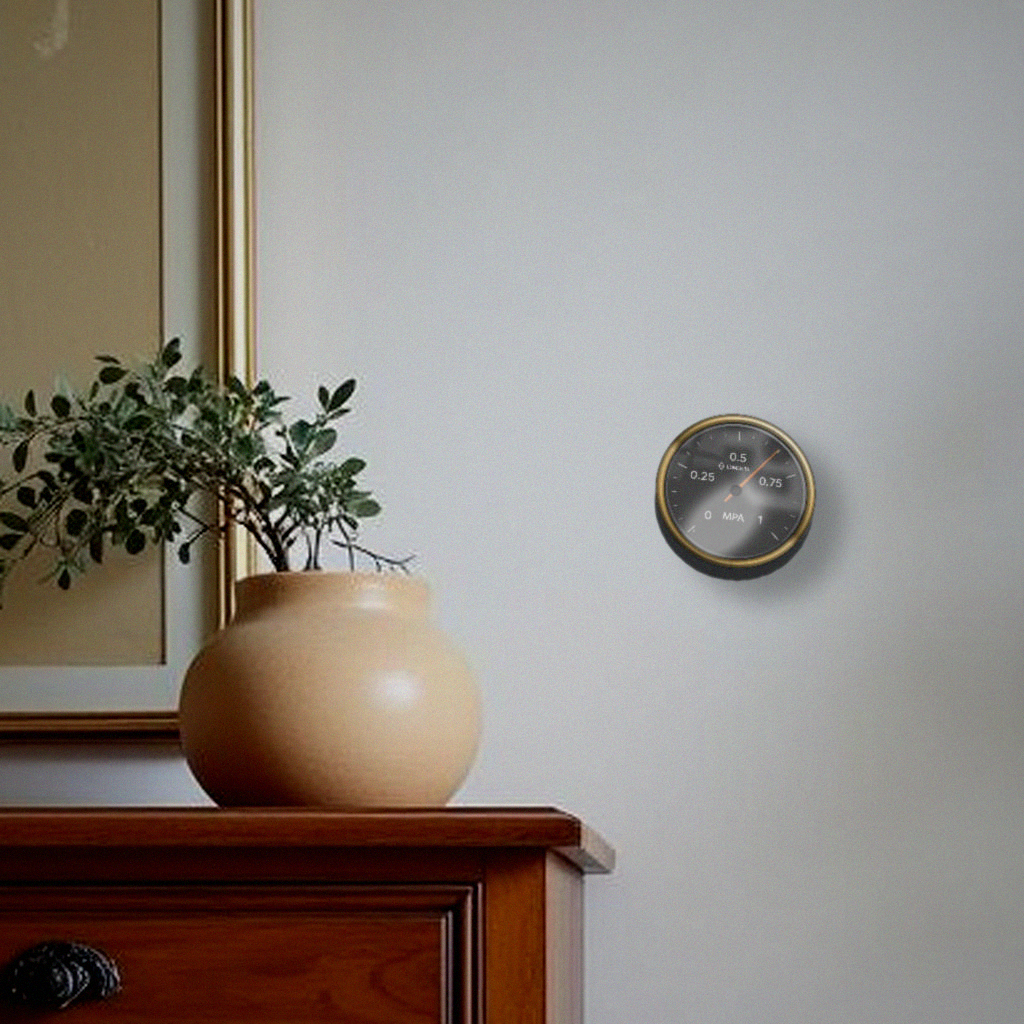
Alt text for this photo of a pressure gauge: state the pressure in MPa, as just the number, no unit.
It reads 0.65
